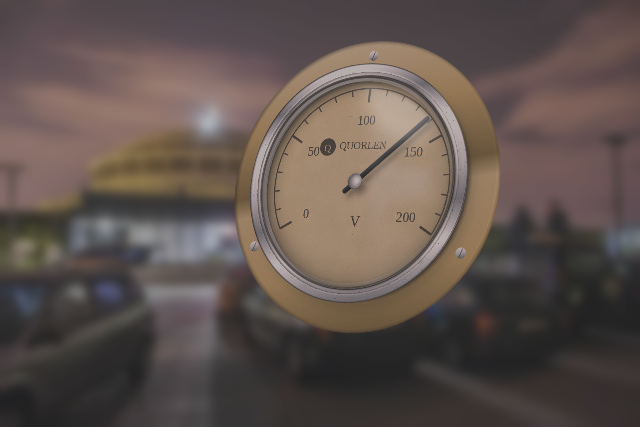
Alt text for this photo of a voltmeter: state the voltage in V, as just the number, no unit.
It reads 140
